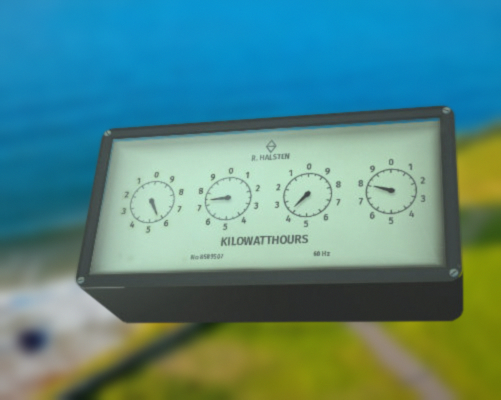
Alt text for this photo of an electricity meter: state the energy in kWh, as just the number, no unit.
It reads 5738
